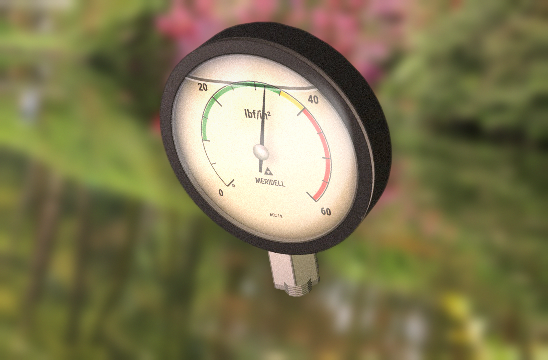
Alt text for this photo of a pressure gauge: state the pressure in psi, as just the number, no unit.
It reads 32.5
